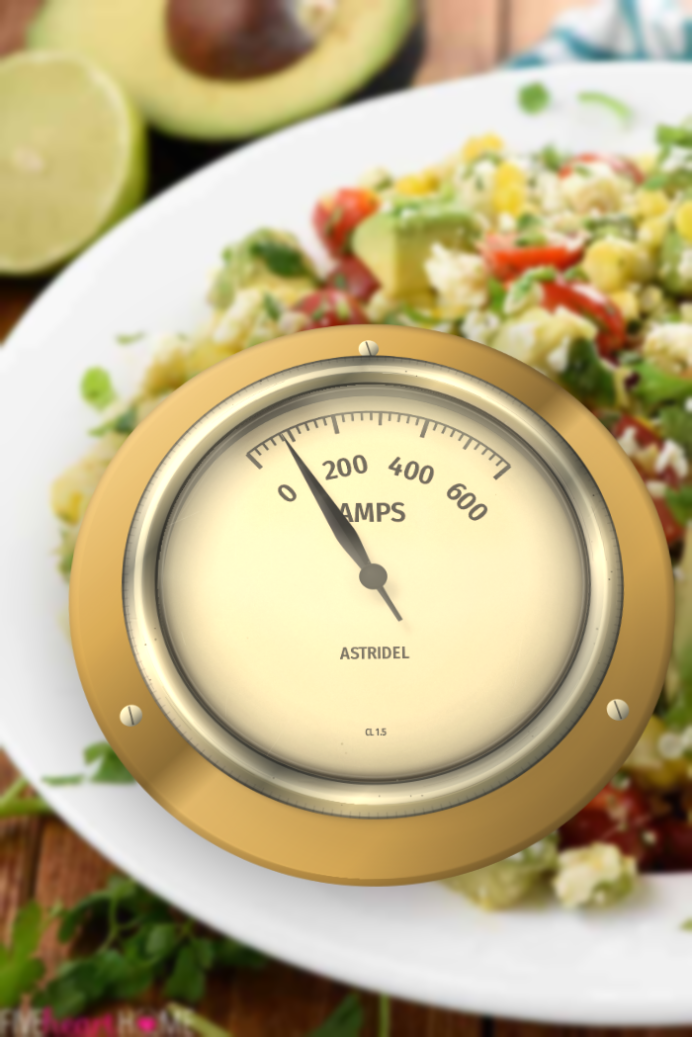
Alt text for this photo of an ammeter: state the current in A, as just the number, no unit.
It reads 80
